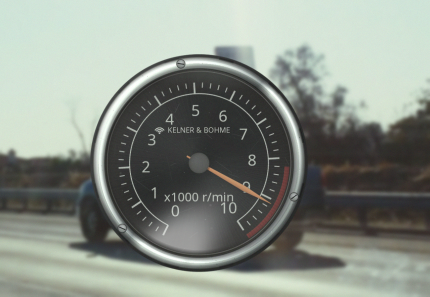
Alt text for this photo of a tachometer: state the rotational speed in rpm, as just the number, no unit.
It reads 9100
